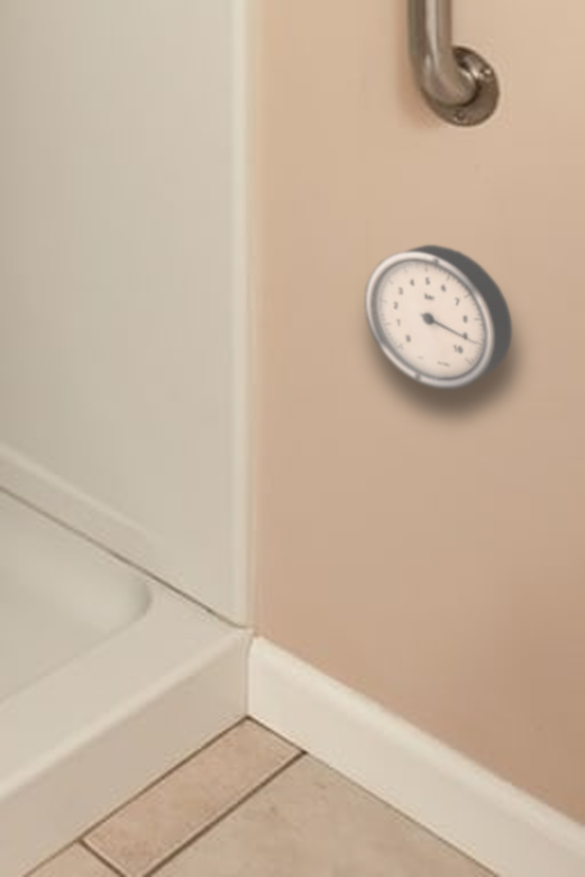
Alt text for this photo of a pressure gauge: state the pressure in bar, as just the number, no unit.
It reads 9
